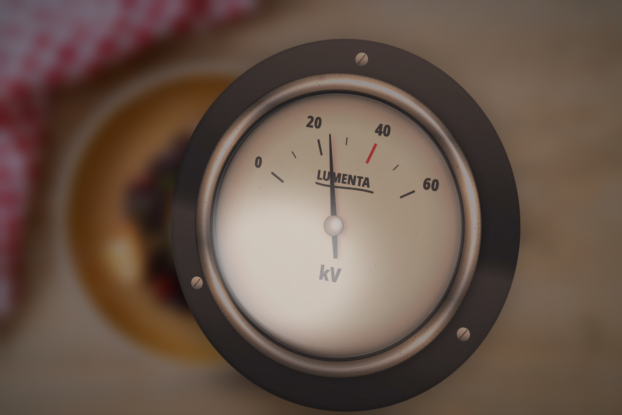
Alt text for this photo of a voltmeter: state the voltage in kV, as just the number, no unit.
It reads 25
